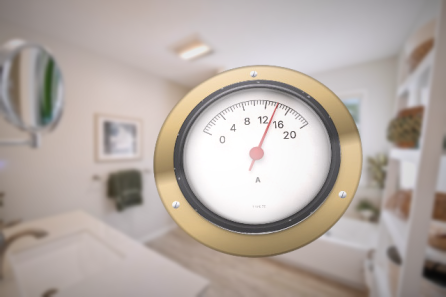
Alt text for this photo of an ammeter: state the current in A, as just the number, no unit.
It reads 14
